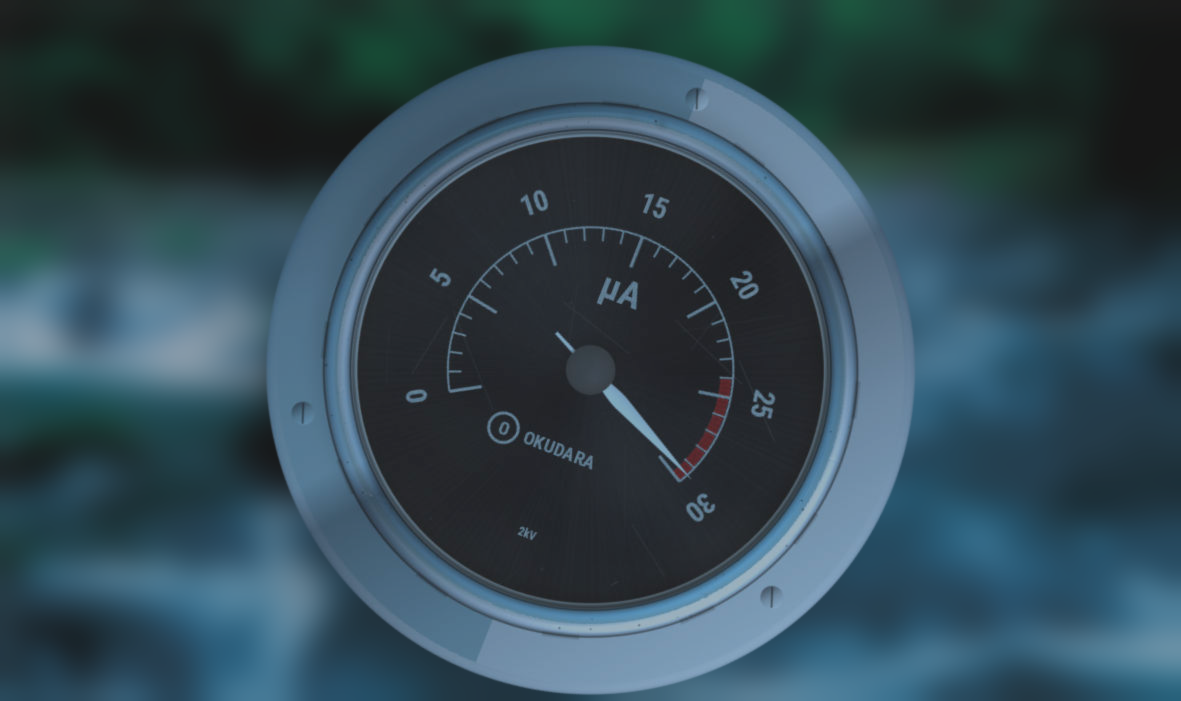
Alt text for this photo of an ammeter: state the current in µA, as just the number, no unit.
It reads 29.5
